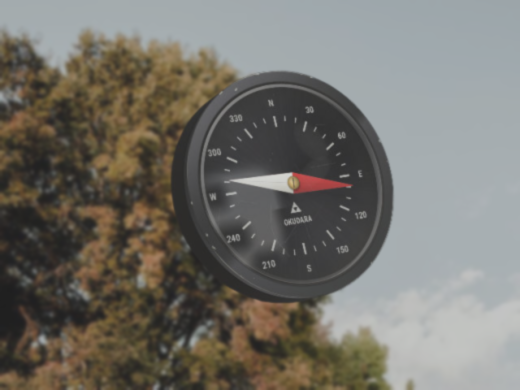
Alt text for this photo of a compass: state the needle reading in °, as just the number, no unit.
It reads 100
